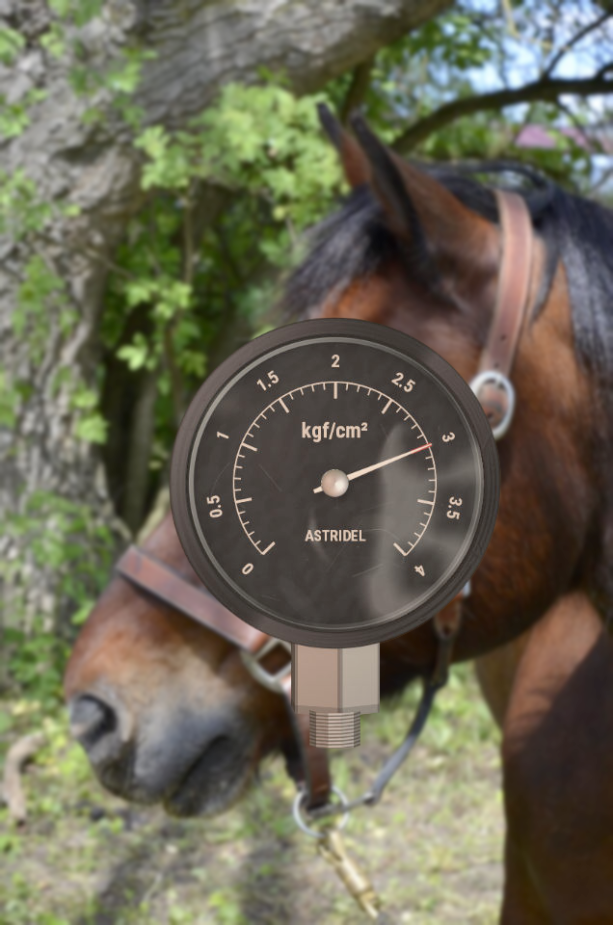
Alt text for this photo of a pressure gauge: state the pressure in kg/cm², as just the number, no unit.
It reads 3
